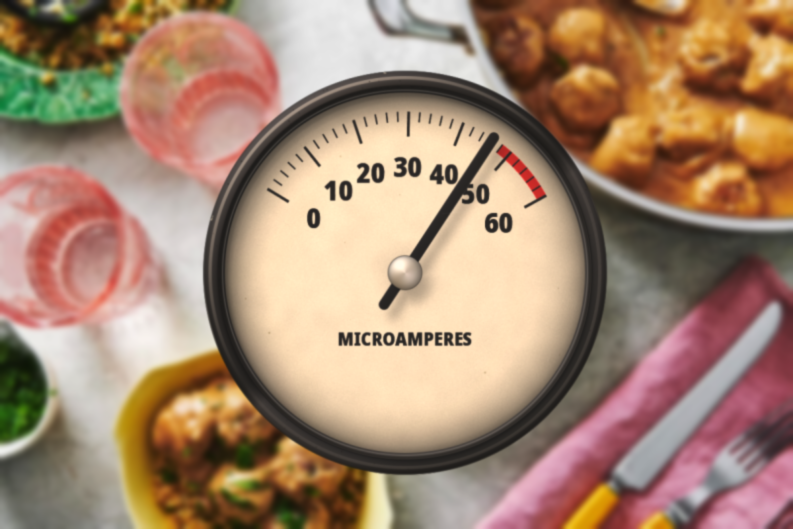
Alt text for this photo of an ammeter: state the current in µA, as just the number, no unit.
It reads 46
